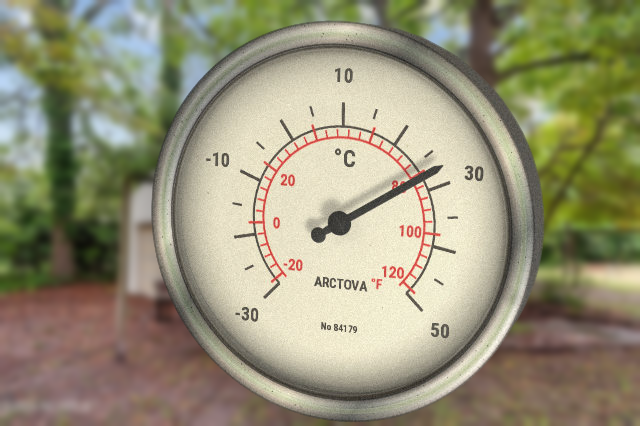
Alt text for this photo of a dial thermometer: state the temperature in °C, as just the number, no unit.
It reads 27.5
